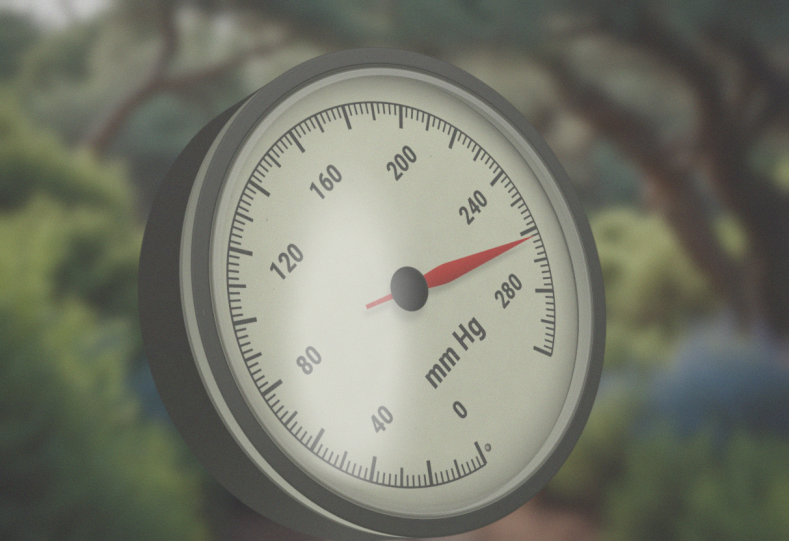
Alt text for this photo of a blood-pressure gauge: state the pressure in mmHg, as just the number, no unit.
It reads 262
